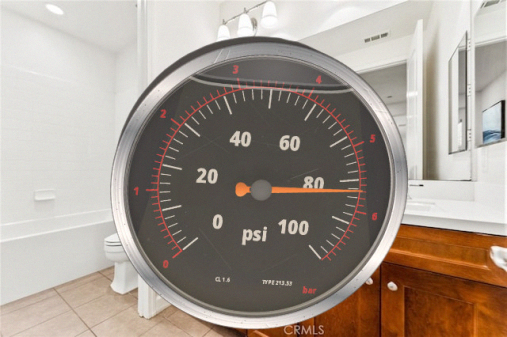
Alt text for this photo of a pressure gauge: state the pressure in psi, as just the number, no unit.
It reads 82
